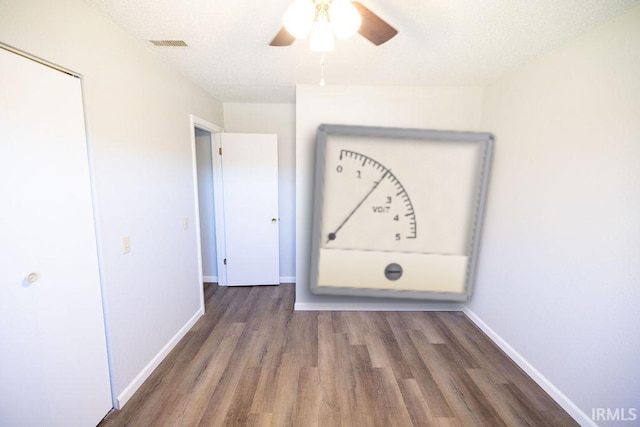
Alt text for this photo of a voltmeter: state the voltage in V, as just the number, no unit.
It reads 2
